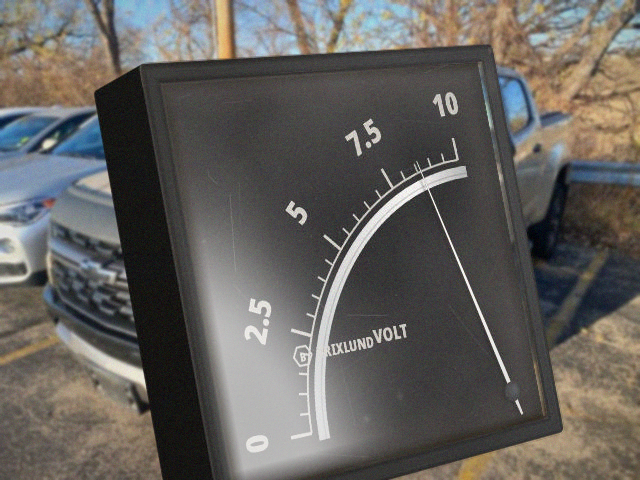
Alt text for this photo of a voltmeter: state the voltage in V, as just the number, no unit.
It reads 8.5
